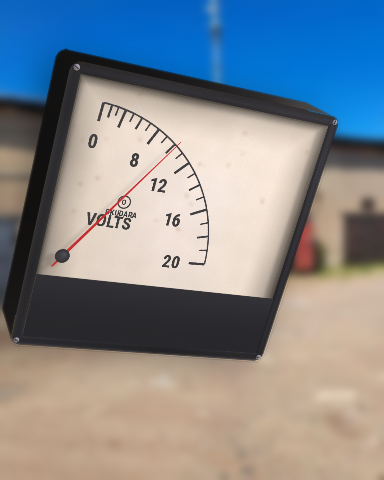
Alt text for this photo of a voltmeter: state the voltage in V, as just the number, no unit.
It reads 10
